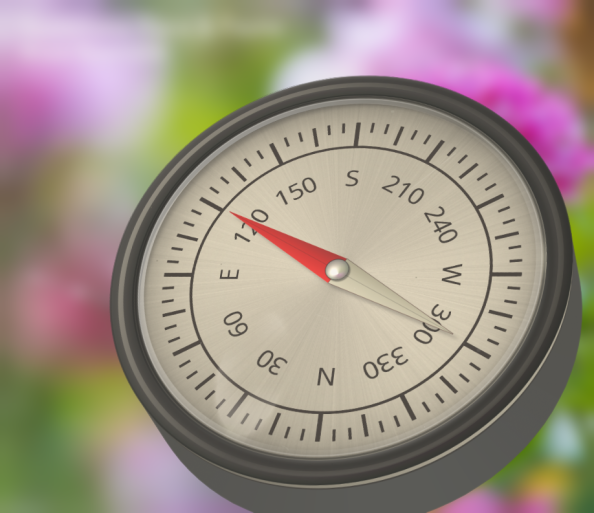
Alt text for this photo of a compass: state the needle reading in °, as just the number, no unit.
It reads 120
